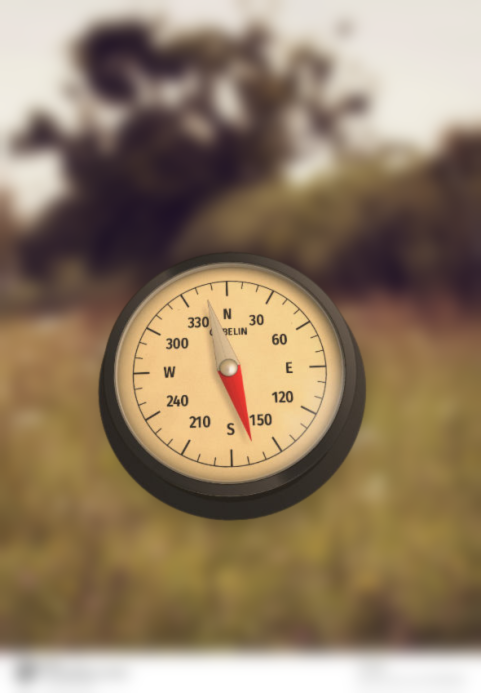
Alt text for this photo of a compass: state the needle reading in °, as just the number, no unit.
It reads 165
